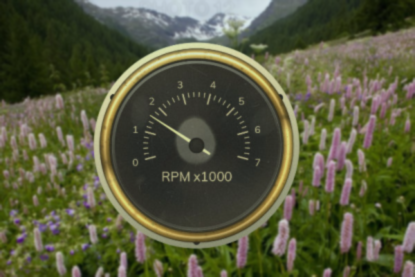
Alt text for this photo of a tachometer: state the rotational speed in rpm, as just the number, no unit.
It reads 1600
